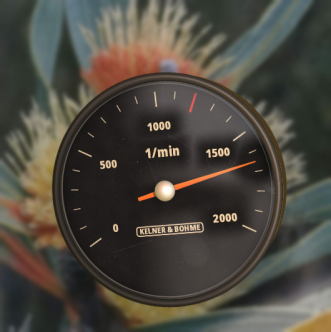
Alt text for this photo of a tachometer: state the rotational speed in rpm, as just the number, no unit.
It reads 1650
